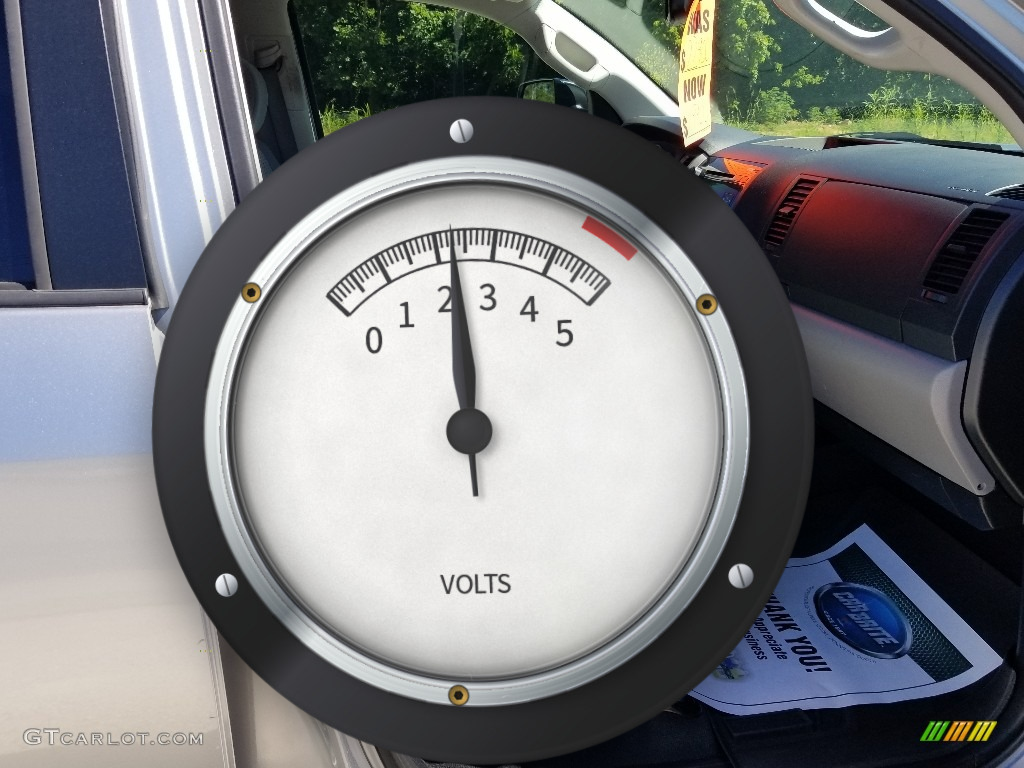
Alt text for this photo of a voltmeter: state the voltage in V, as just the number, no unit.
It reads 2.3
